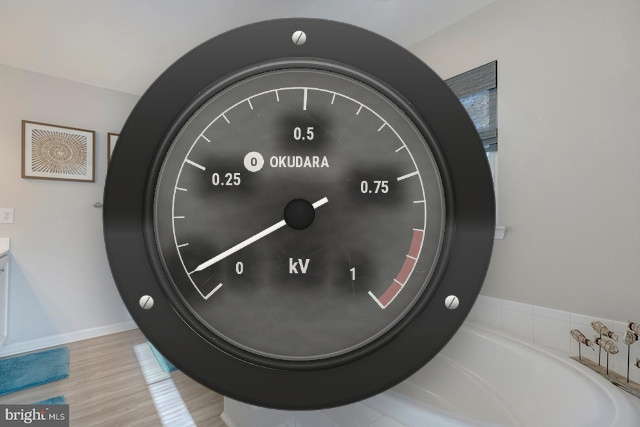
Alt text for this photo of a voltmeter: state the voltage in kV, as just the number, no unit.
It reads 0.05
